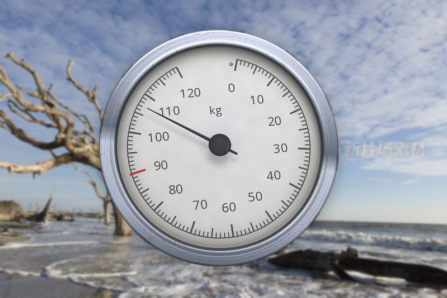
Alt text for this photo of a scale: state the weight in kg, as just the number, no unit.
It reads 107
